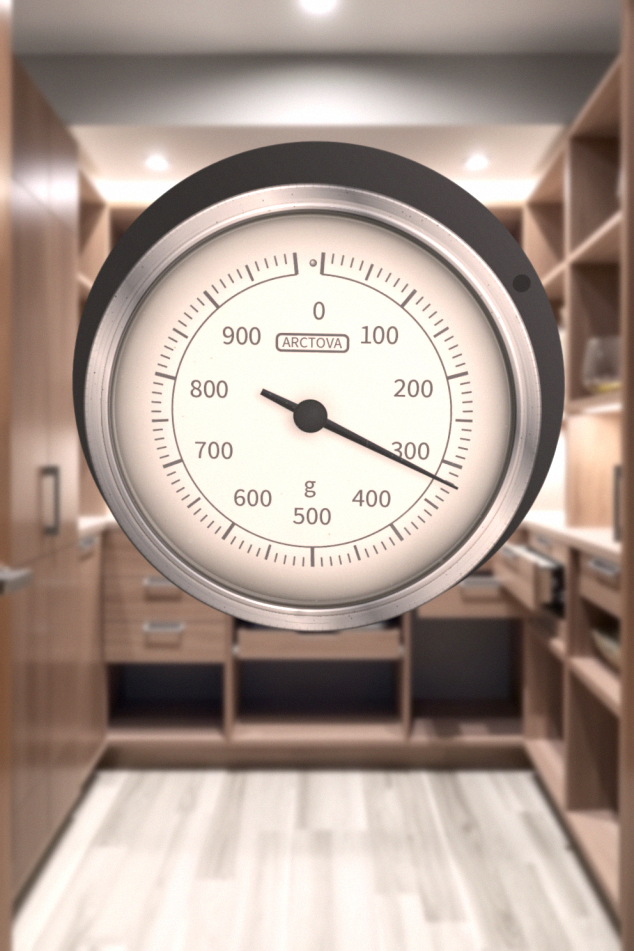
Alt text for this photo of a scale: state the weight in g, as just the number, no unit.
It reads 320
